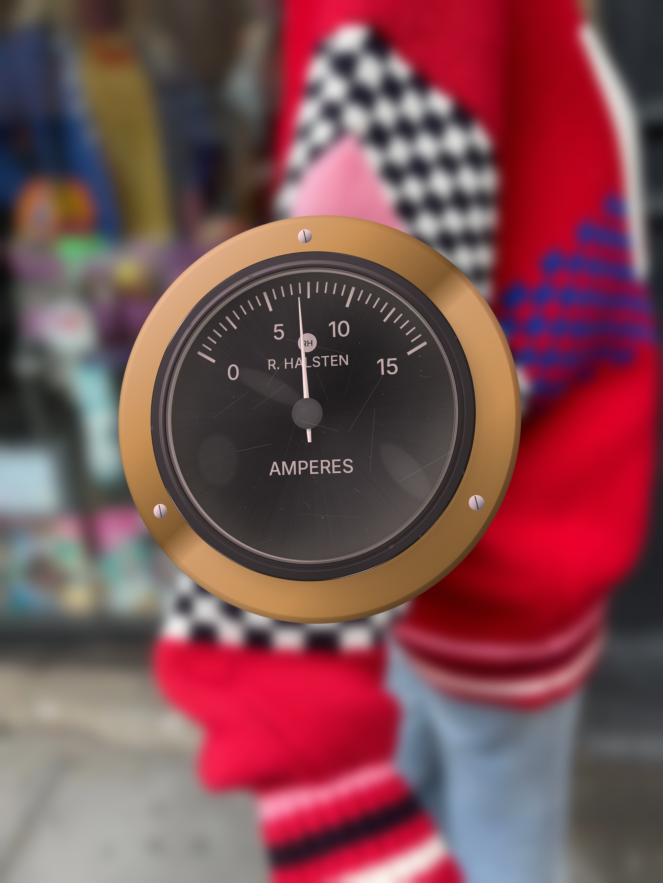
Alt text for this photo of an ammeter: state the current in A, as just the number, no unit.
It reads 7
